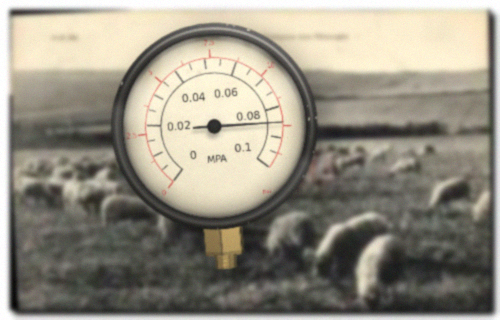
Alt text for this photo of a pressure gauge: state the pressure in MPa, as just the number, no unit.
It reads 0.085
